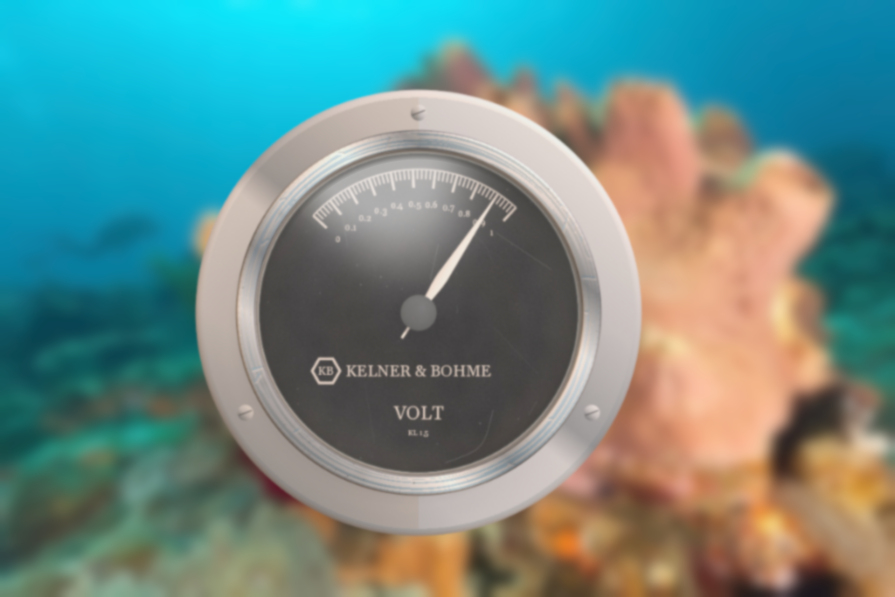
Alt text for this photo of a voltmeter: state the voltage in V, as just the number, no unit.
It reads 0.9
